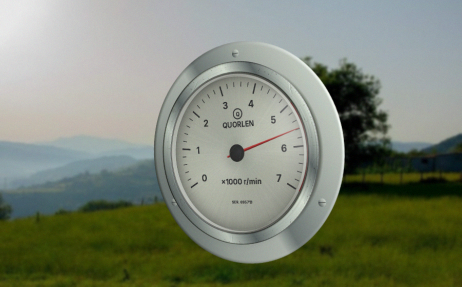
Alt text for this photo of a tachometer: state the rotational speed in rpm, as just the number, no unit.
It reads 5600
